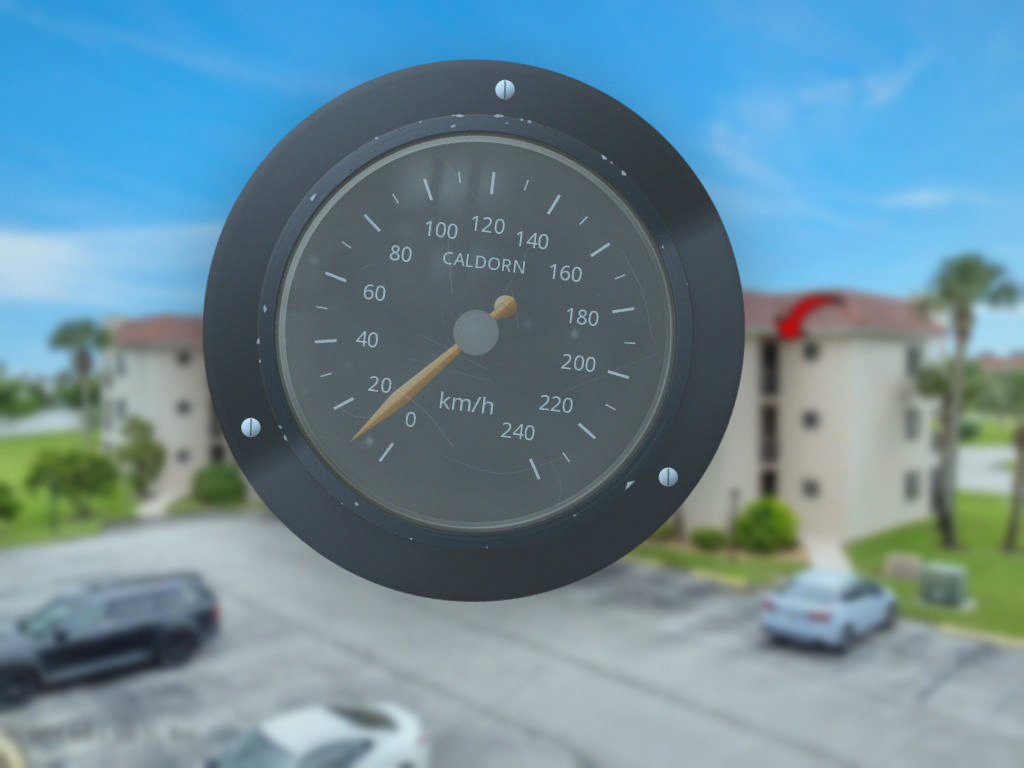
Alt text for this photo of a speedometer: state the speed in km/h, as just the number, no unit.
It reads 10
